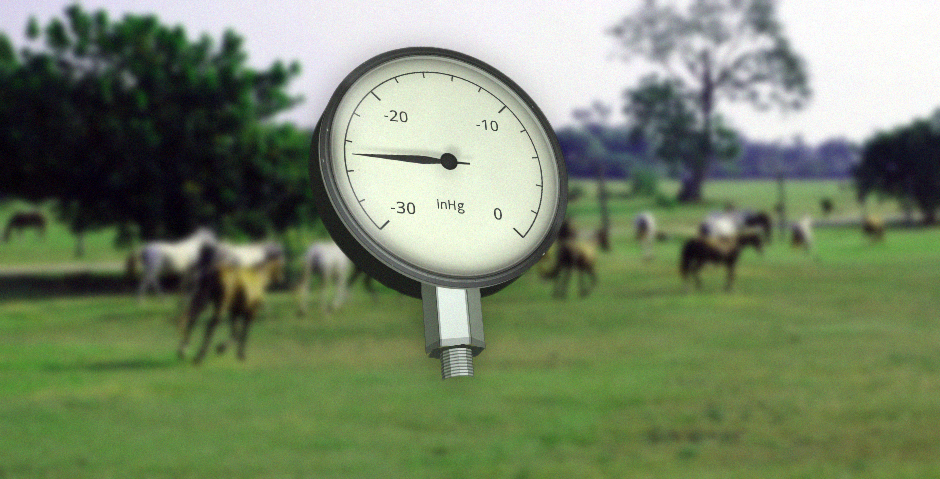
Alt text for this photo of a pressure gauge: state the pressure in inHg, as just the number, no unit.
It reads -25
